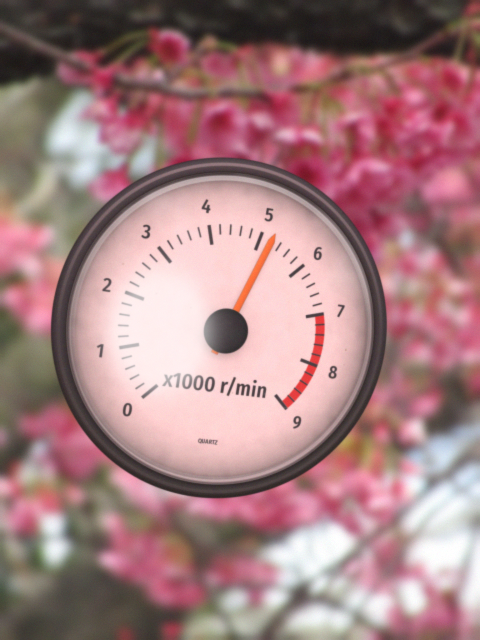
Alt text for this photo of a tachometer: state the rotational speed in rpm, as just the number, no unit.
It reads 5200
